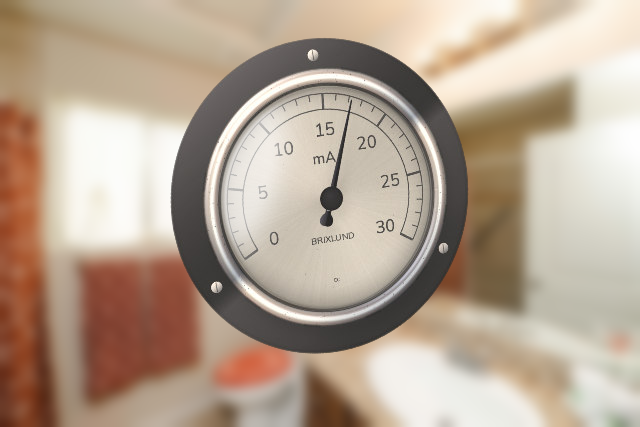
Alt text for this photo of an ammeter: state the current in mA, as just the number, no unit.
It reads 17
